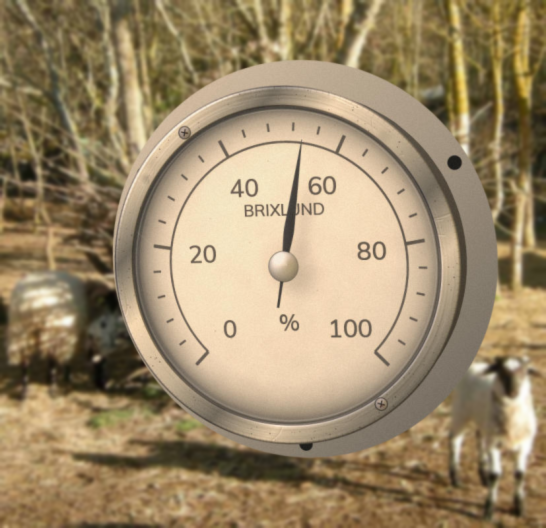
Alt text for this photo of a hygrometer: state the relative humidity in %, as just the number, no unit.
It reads 54
